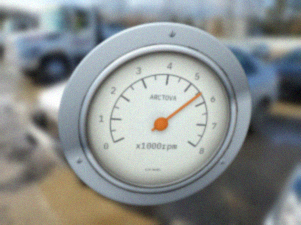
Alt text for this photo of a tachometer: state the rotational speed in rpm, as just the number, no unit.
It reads 5500
